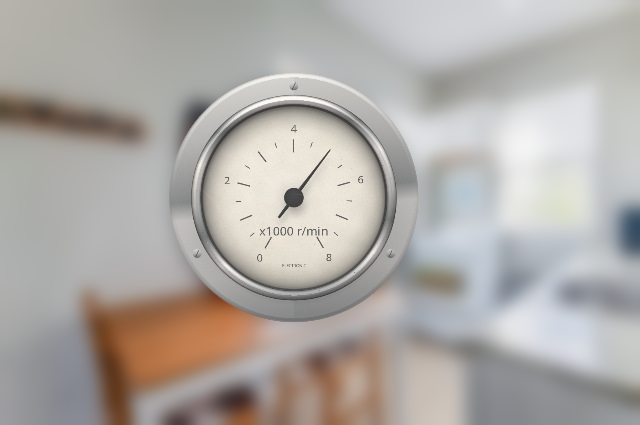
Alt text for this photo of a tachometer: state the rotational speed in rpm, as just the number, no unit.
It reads 5000
